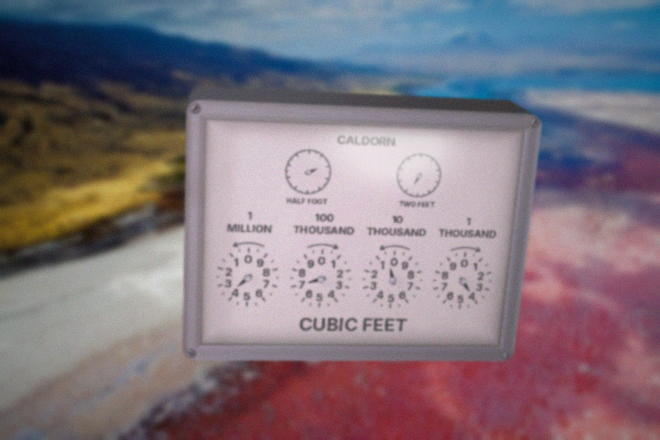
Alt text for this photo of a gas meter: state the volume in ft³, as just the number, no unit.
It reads 370400
